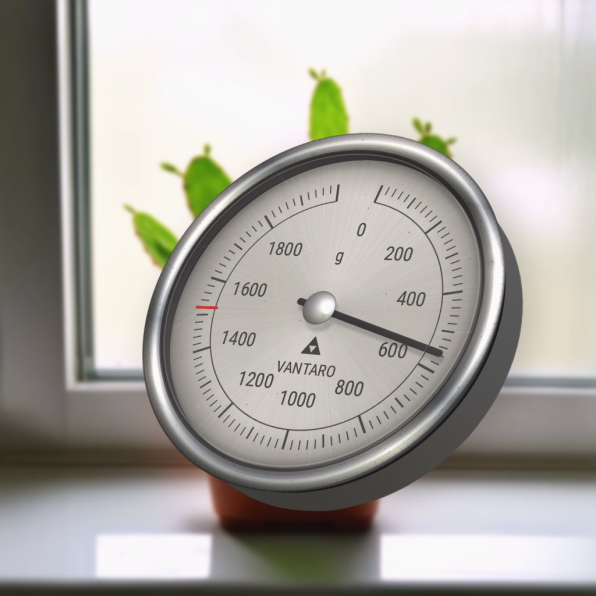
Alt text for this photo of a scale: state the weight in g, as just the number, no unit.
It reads 560
